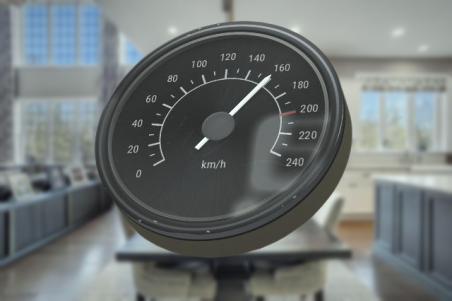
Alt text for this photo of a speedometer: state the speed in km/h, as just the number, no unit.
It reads 160
